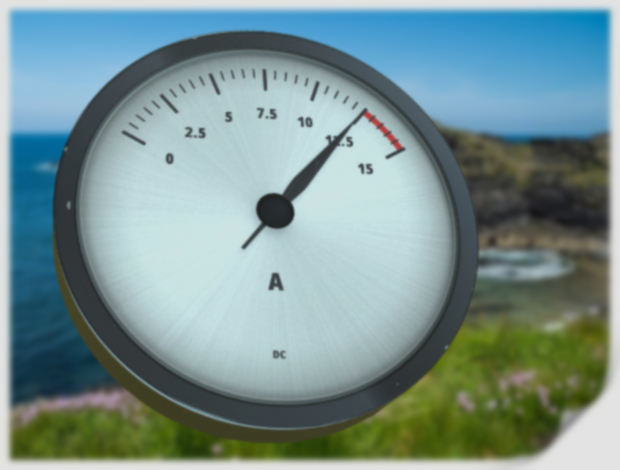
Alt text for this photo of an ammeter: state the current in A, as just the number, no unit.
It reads 12.5
